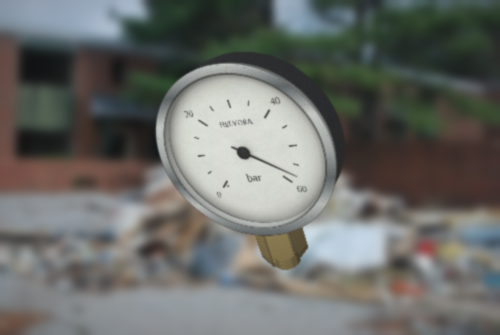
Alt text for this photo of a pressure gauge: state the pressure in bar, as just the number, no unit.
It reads 57.5
